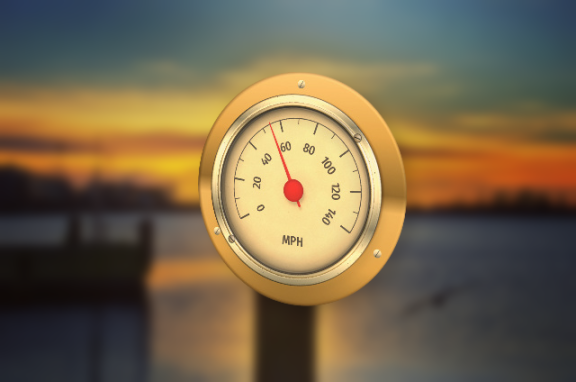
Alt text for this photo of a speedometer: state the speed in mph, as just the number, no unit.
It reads 55
